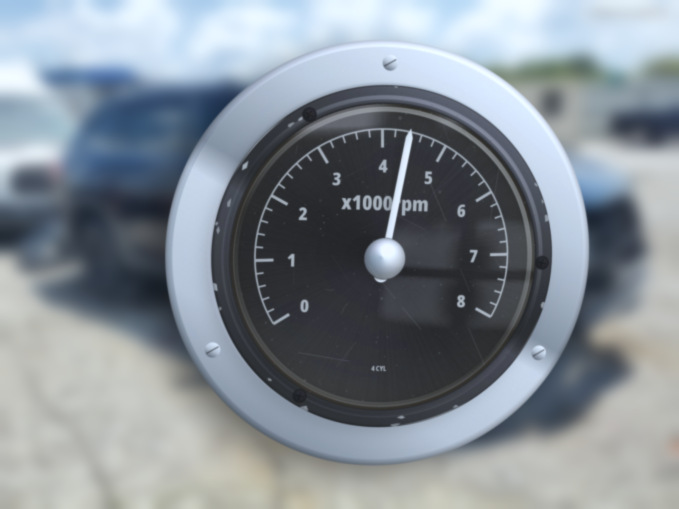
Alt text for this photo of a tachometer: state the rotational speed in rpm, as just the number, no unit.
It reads 4400
